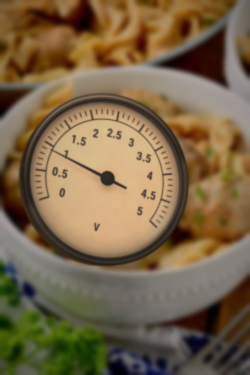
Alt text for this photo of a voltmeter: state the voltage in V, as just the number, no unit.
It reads 0.9
